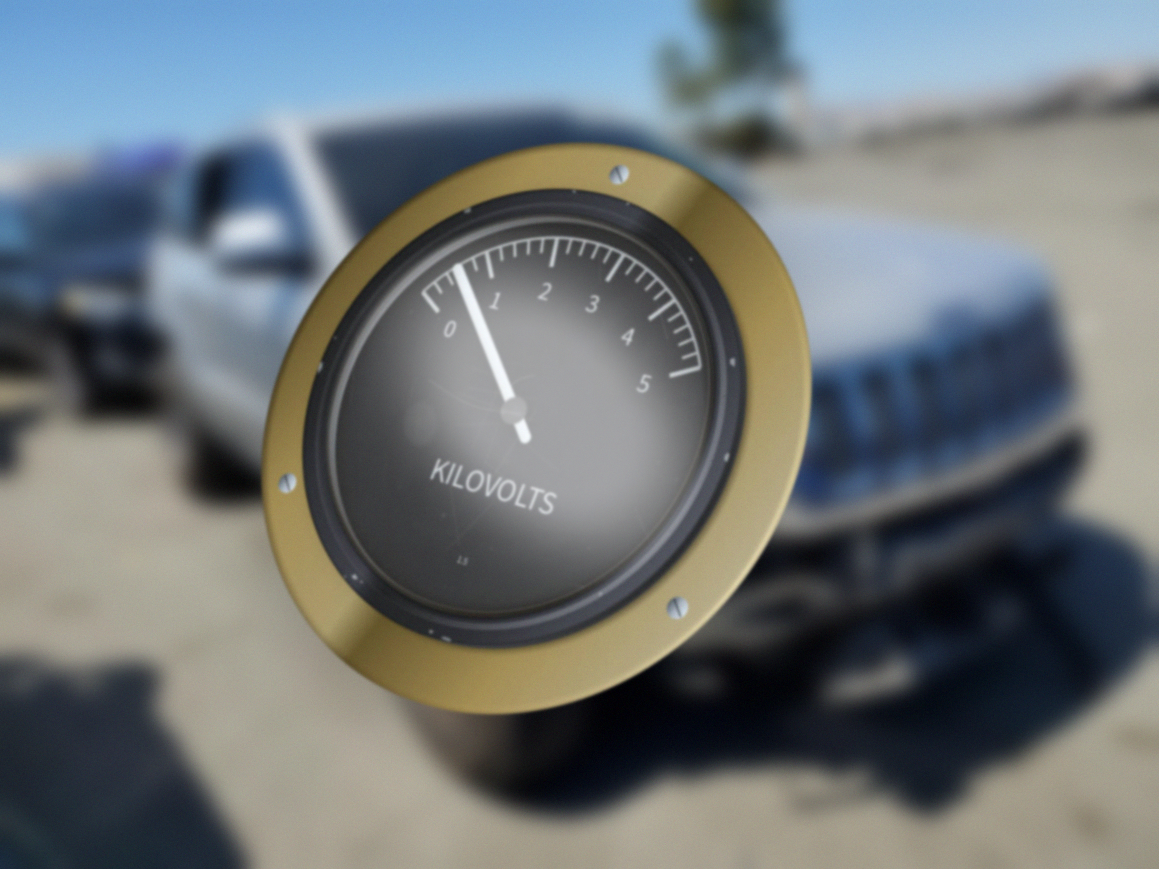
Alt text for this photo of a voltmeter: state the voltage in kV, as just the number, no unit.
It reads 0.6
